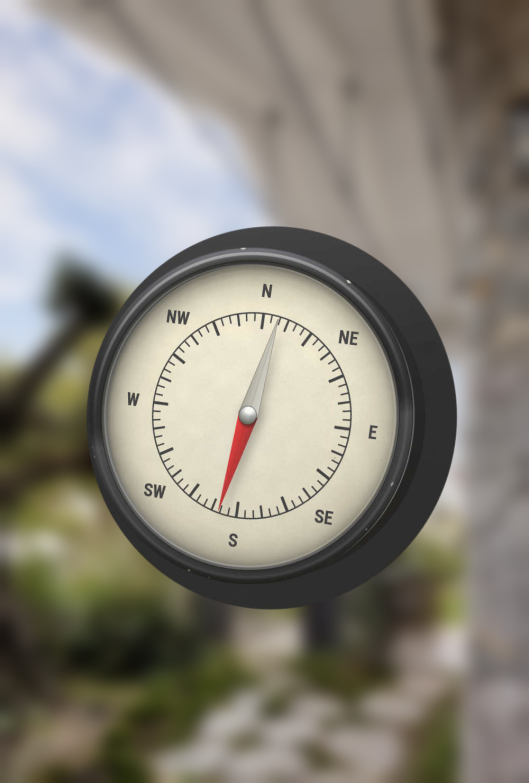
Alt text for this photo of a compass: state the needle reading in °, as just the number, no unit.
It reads 190
